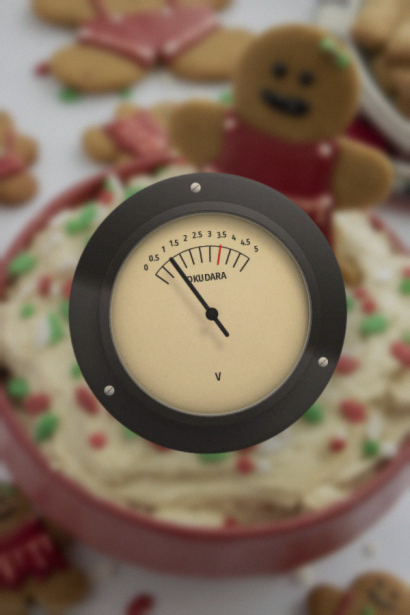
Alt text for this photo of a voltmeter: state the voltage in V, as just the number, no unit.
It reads 1
